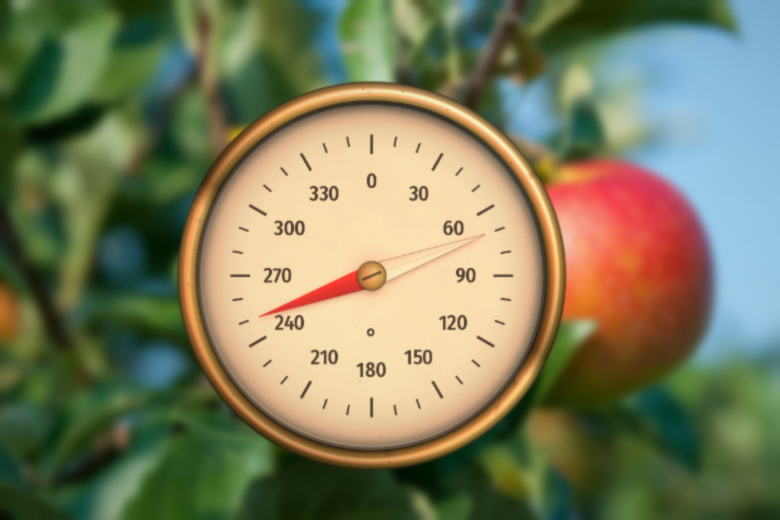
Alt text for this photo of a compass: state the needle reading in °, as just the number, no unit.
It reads 250
